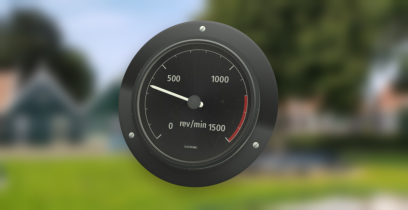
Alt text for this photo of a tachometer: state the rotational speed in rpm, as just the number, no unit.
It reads 350
